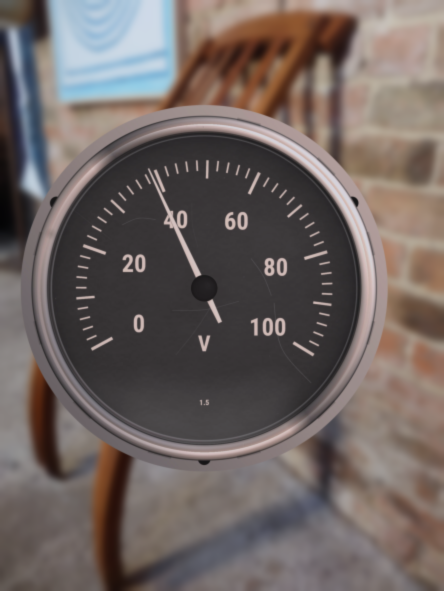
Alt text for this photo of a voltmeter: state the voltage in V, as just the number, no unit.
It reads 39
